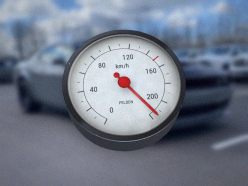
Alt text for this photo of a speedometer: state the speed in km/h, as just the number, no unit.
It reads 215
